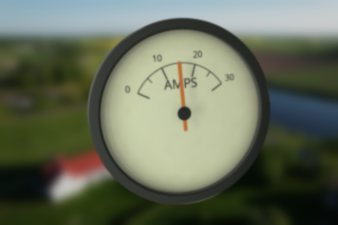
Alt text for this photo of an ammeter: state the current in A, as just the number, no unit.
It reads 15
